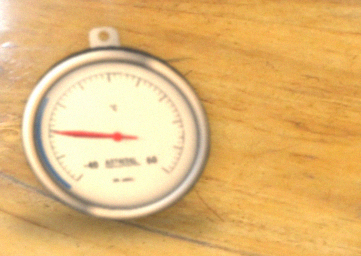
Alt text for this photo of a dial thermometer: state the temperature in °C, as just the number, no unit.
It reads -20
